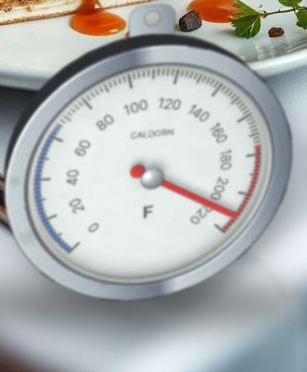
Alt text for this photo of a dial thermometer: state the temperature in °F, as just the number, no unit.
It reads 210
